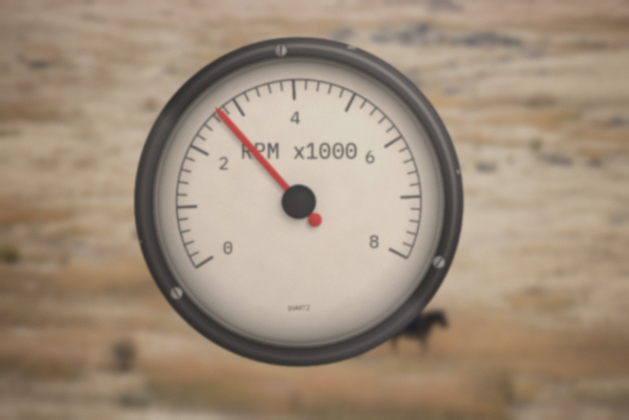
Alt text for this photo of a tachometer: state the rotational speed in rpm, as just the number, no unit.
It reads 2700
